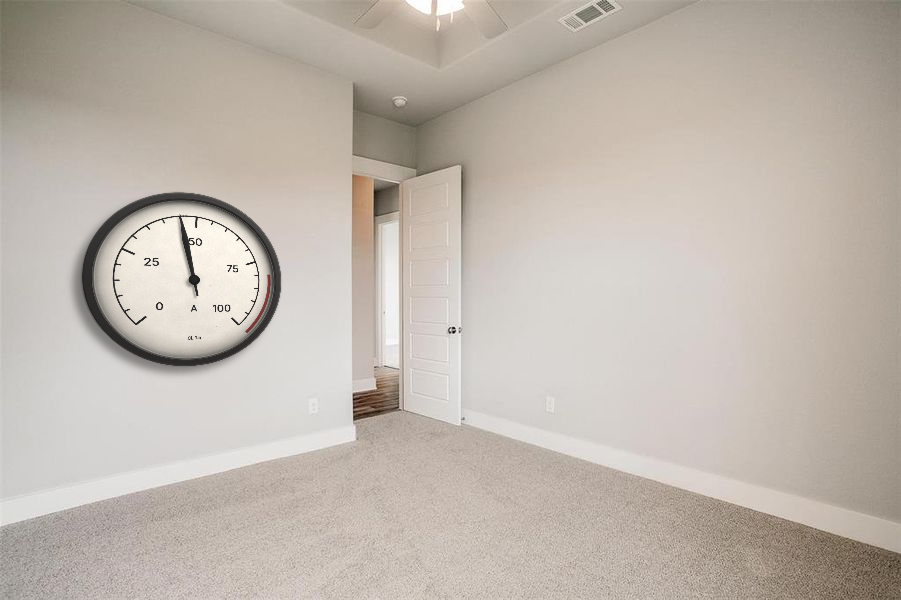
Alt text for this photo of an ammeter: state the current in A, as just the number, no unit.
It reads 45
